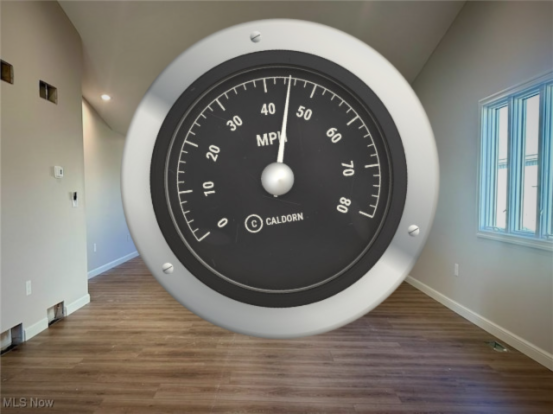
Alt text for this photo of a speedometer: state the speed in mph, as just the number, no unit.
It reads 45
